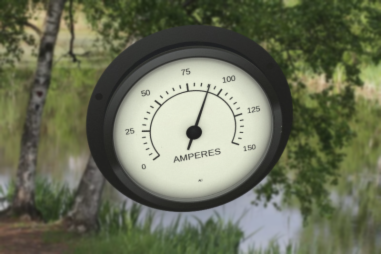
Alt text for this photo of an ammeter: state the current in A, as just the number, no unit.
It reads 90
